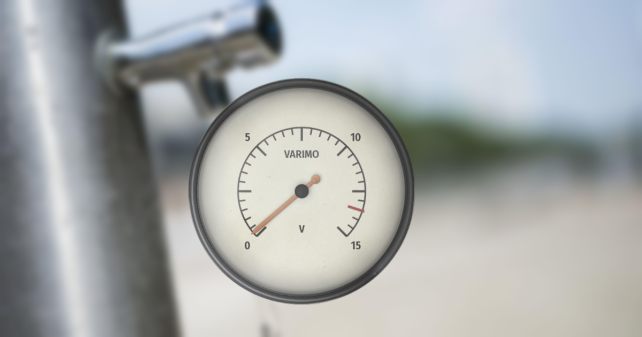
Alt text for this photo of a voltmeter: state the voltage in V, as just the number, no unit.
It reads 0.25
